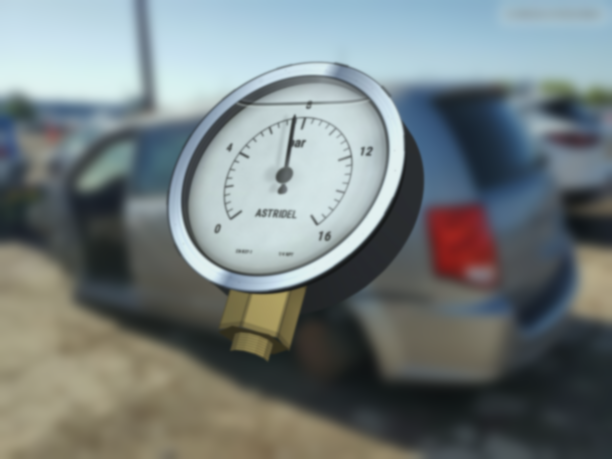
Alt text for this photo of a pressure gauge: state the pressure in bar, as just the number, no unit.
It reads 7.5
